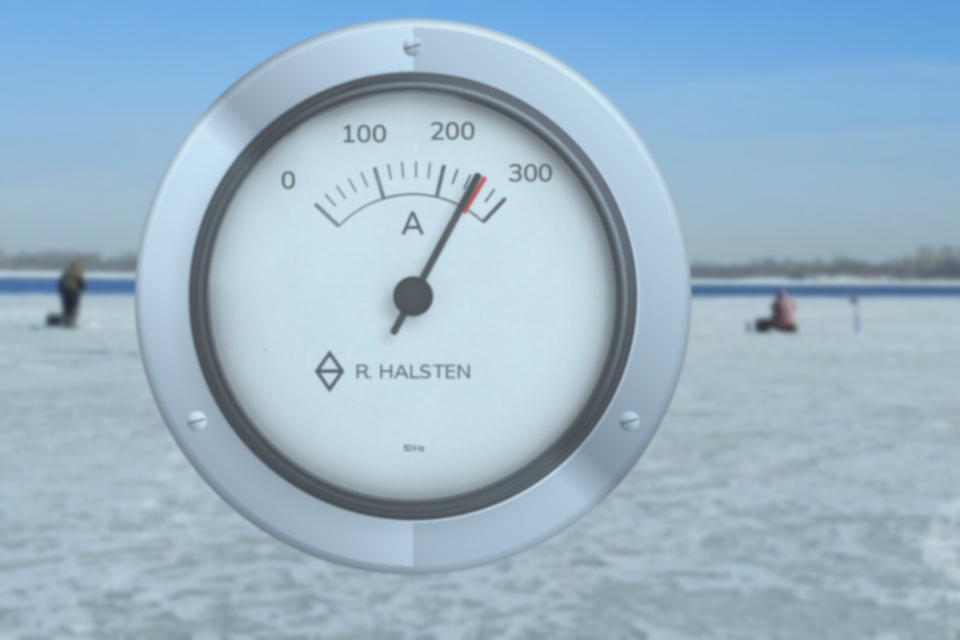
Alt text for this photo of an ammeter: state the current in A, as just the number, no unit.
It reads 250
